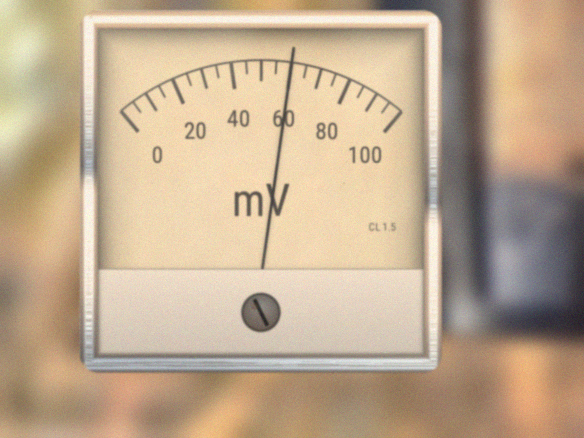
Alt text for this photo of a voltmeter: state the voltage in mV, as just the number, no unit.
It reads 60
